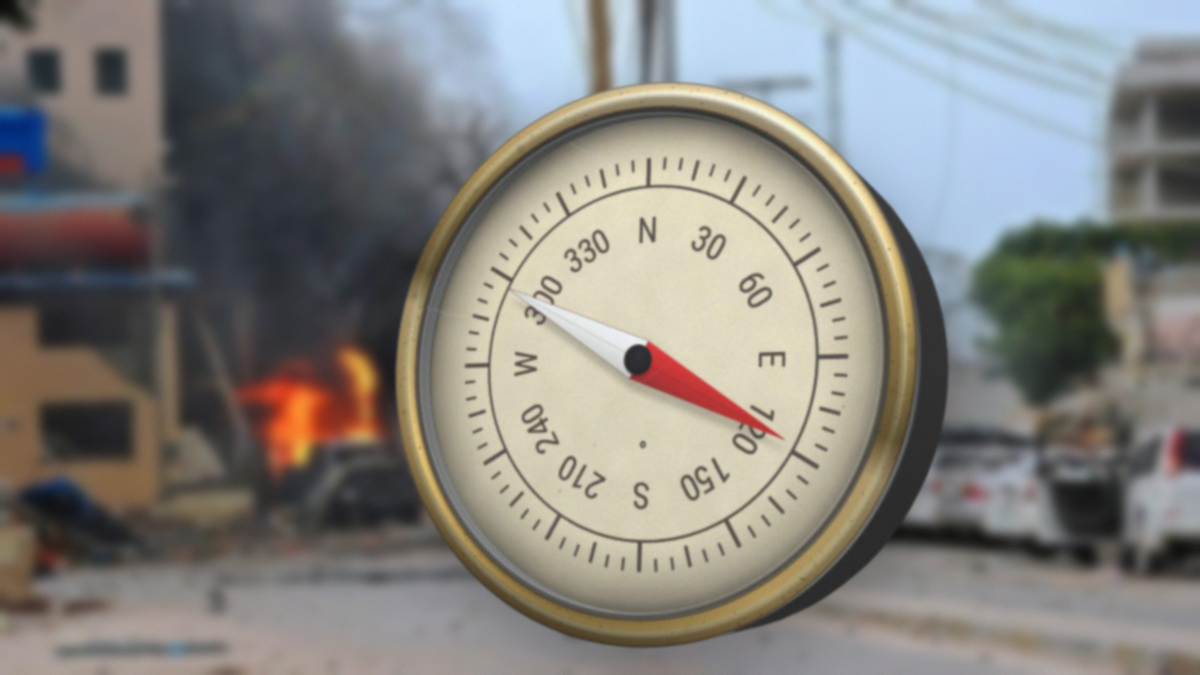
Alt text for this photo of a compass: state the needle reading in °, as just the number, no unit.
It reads 117.5
